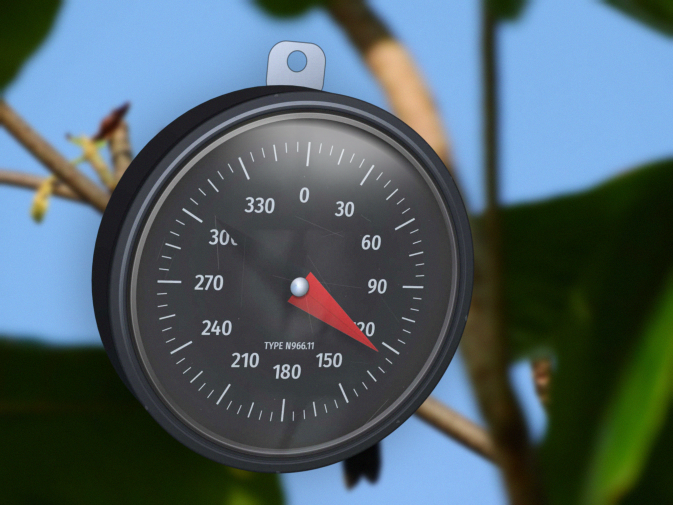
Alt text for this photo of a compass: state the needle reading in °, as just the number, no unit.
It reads 125
